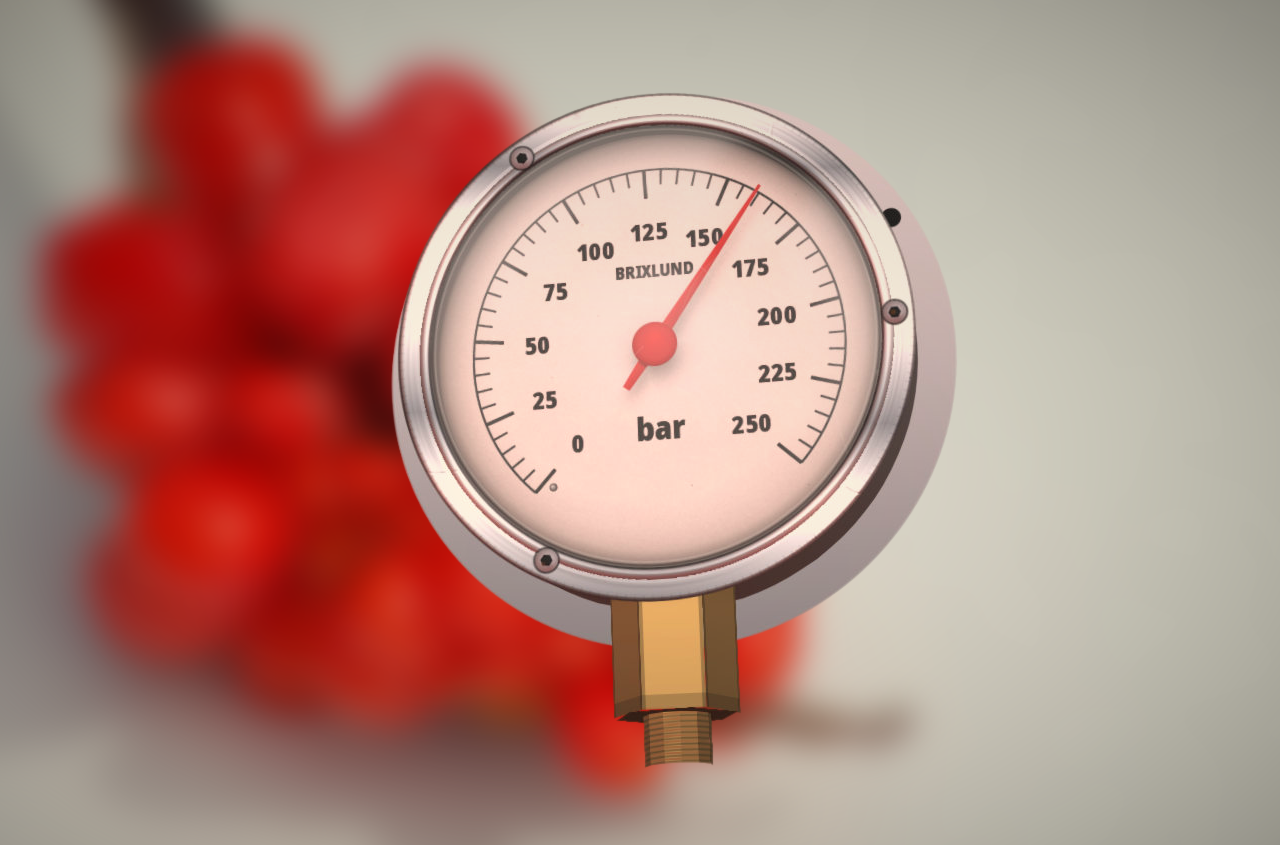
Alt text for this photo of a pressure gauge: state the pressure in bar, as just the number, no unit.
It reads 160
